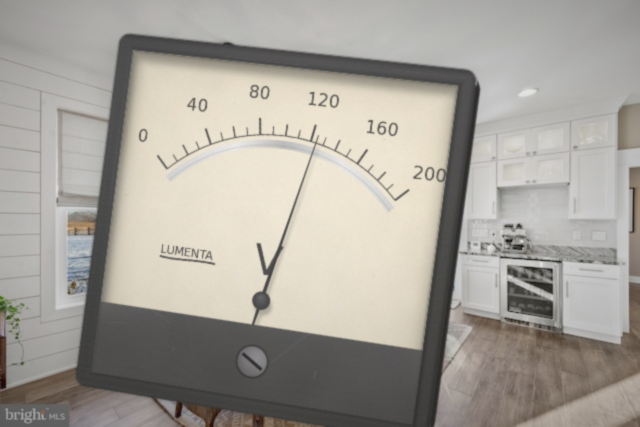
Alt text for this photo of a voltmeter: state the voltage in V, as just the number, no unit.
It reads 125
